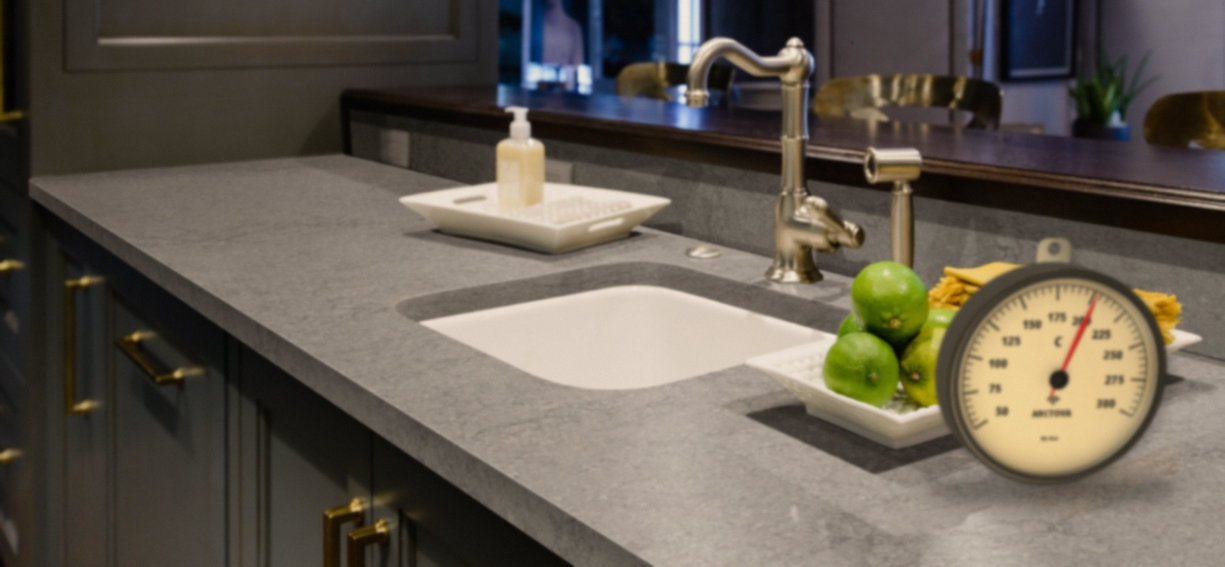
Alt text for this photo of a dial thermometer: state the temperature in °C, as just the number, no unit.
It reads 200
